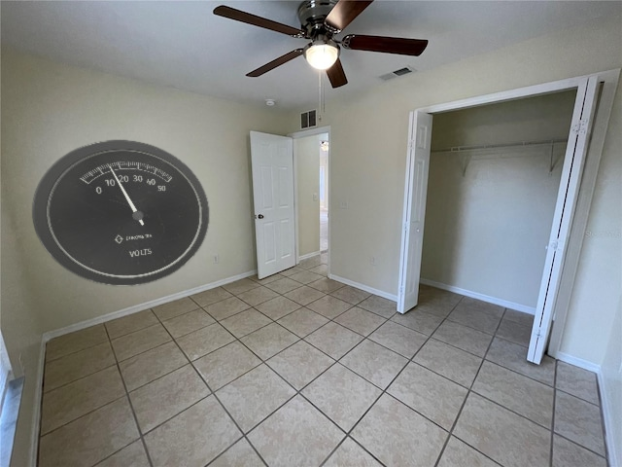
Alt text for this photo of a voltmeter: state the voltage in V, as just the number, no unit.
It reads 15
